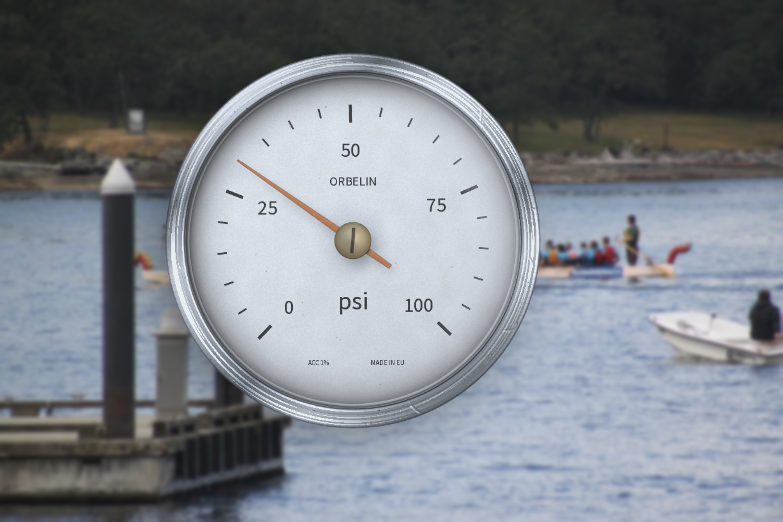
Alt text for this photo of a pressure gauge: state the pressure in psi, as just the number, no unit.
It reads 30
